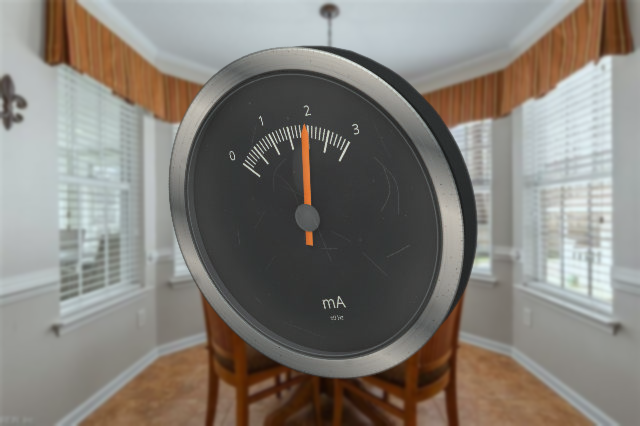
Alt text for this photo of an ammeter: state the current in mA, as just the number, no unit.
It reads 2
